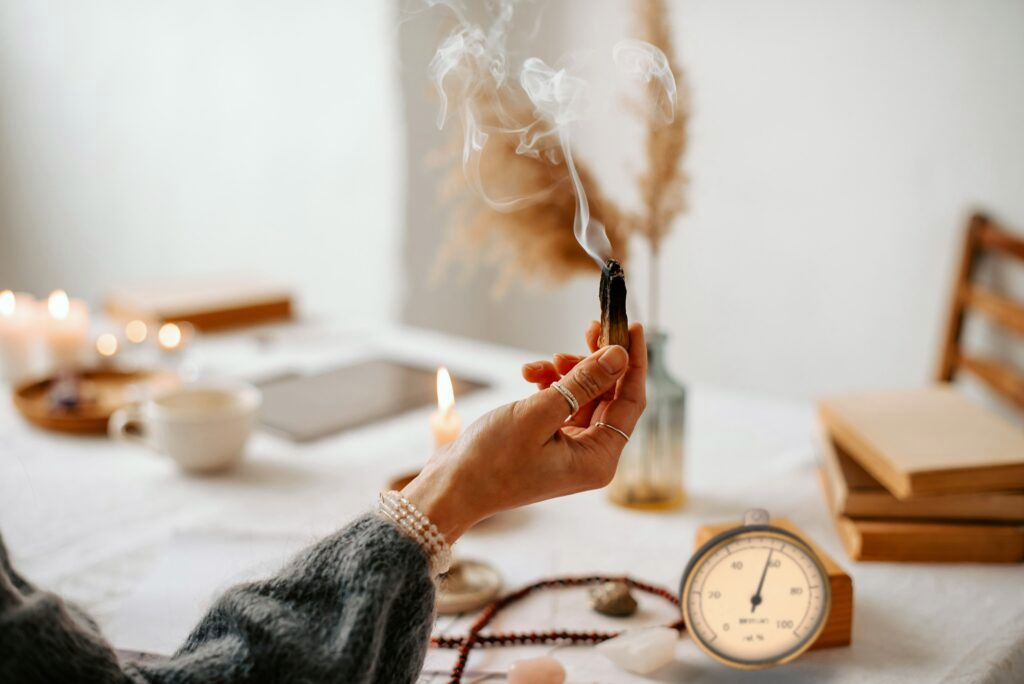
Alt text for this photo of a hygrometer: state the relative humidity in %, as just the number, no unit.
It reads 56
